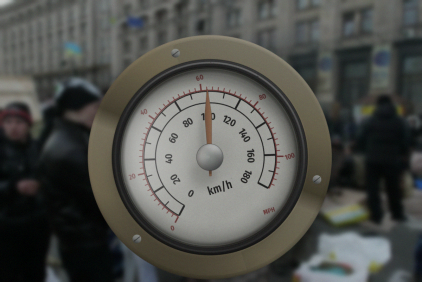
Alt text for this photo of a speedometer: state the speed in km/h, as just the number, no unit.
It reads 100
